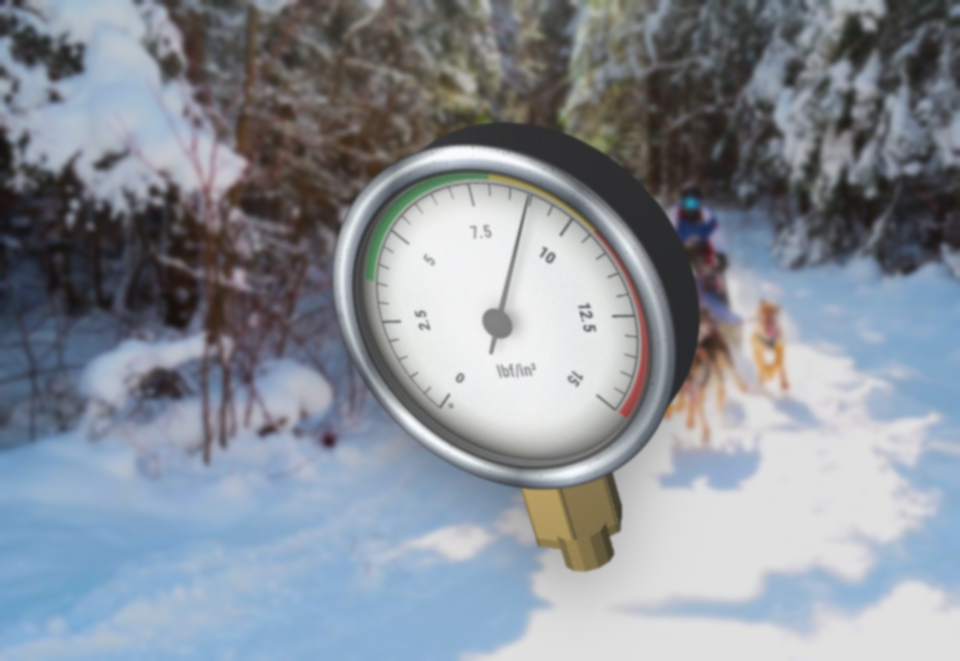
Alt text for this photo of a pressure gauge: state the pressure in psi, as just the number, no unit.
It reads 9
